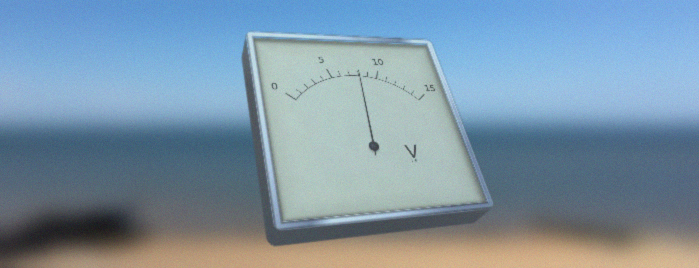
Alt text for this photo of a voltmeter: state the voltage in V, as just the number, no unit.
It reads 8
